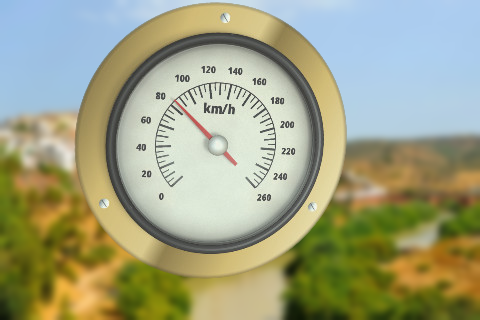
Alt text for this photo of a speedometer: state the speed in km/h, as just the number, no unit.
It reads 85
